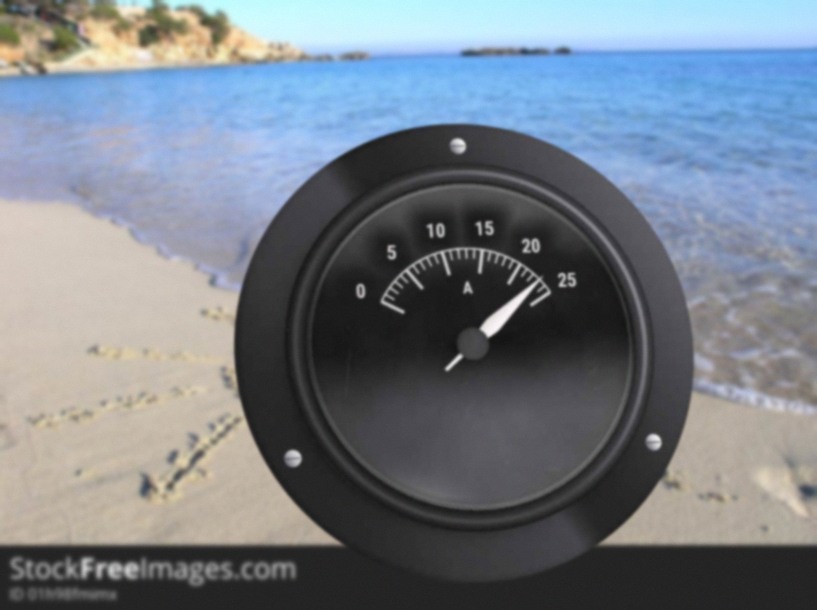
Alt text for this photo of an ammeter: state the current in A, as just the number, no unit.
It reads 23
